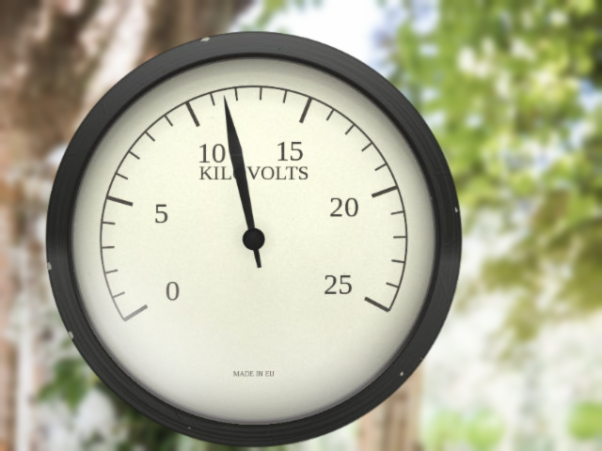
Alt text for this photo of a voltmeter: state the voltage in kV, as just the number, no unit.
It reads 11.5
